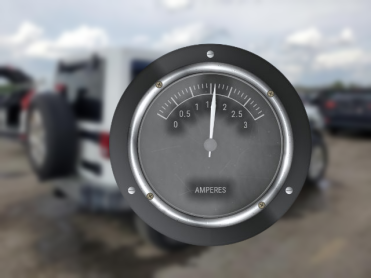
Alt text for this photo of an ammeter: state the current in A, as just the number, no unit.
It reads 1.6
